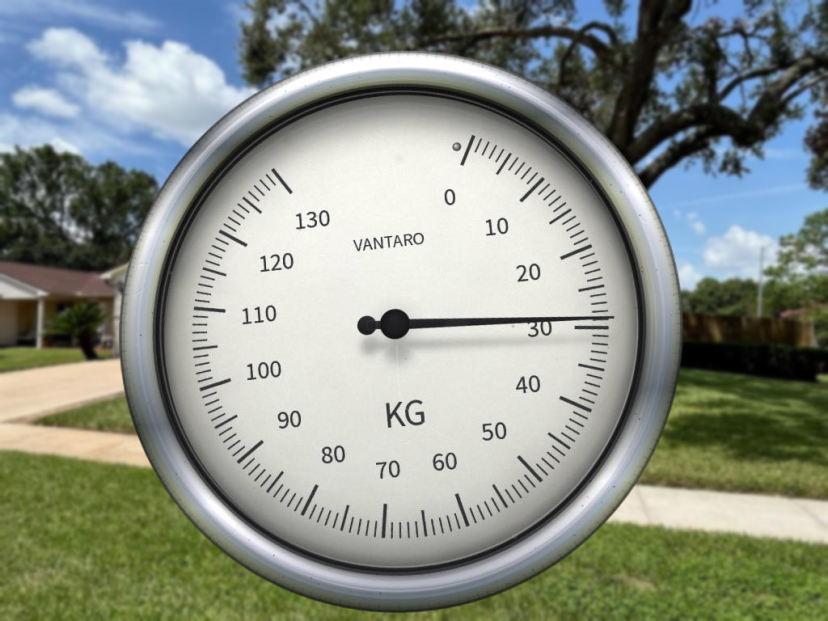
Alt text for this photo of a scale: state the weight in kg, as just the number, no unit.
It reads 29
